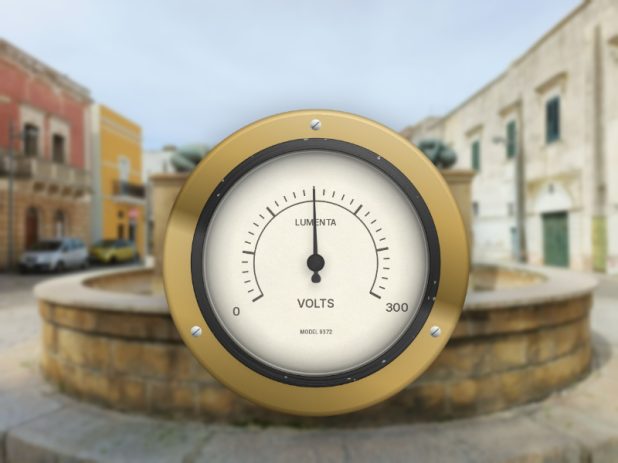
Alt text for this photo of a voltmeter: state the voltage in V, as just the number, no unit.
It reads 150
